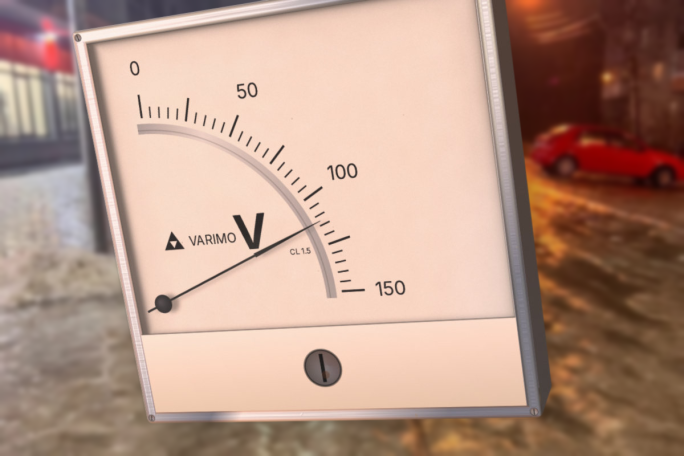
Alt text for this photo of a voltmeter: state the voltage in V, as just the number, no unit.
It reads 112.5
